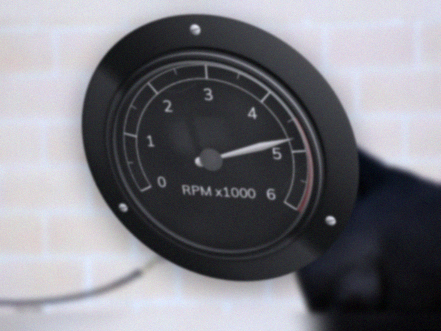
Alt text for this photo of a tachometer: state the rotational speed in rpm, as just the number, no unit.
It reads 4750
